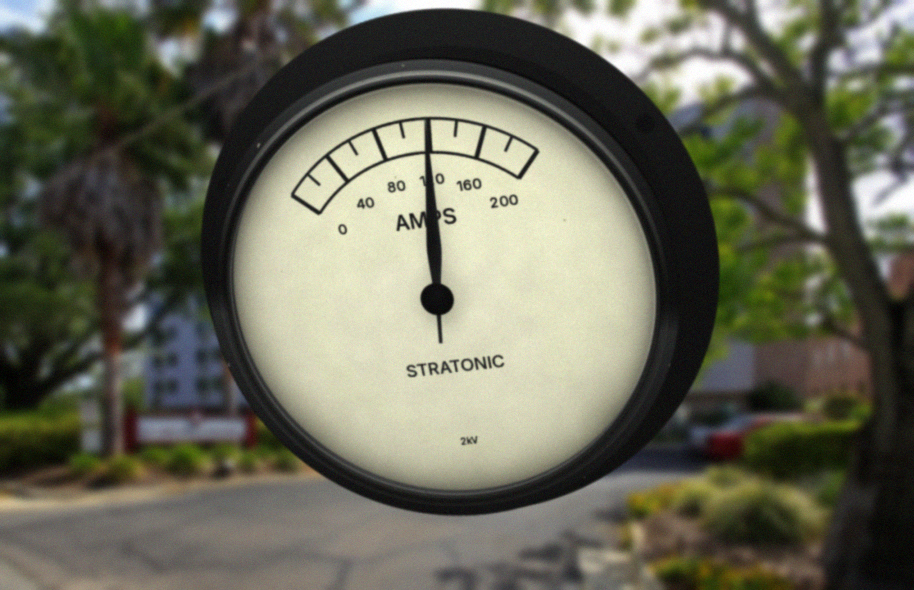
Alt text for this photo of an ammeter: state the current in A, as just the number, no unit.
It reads 120
